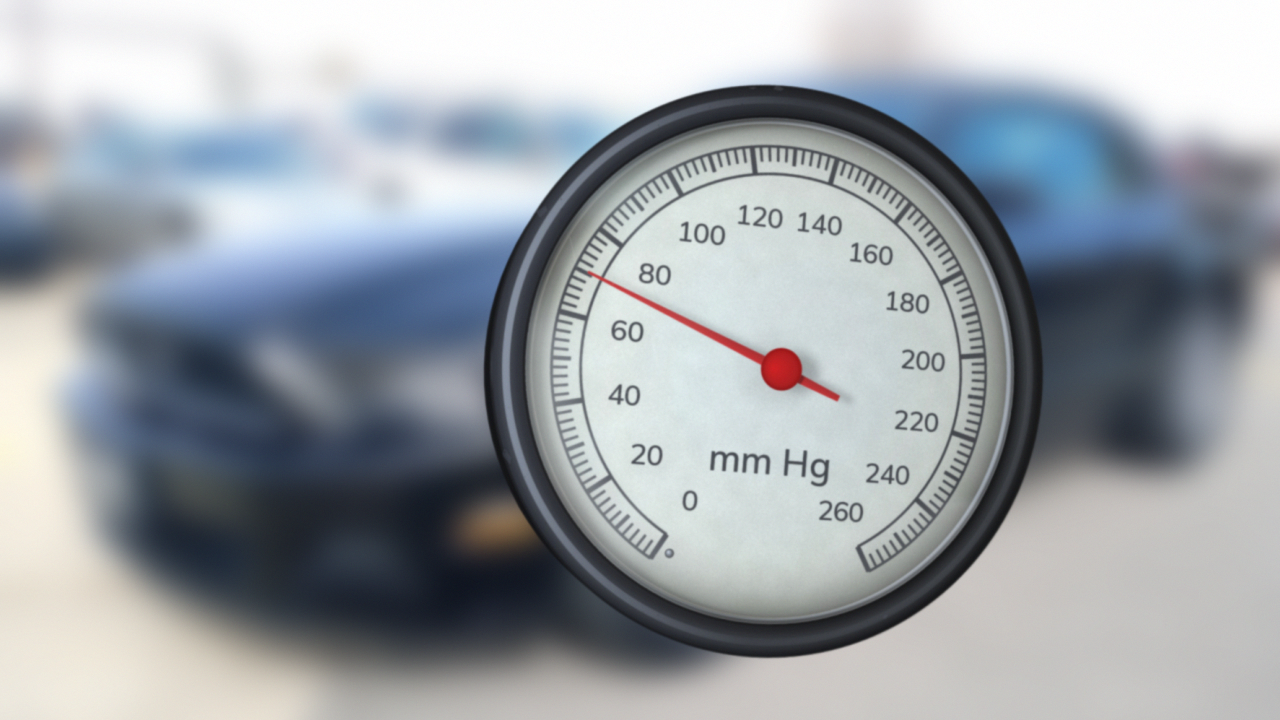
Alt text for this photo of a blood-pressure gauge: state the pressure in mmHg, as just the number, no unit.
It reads 70
